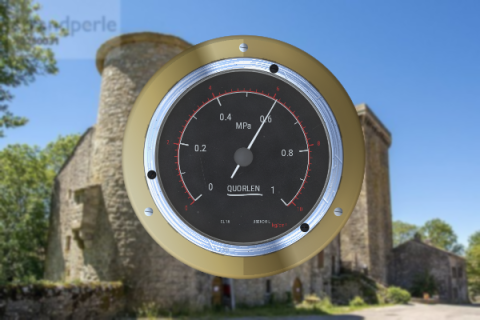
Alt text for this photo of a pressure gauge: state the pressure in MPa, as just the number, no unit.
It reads 0.6
